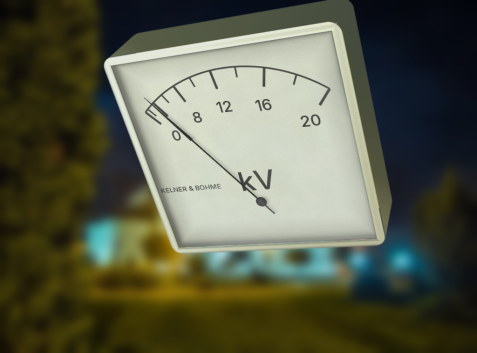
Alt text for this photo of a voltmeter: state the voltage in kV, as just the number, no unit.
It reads 4
